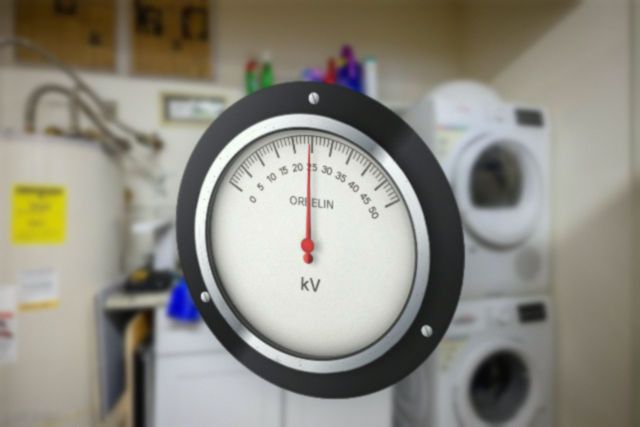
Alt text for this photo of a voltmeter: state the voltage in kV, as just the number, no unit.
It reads 25
